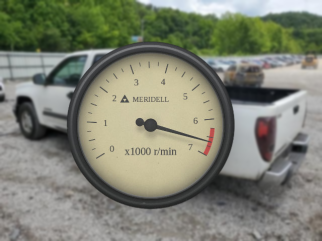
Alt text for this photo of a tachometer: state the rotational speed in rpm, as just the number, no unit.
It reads 6625
